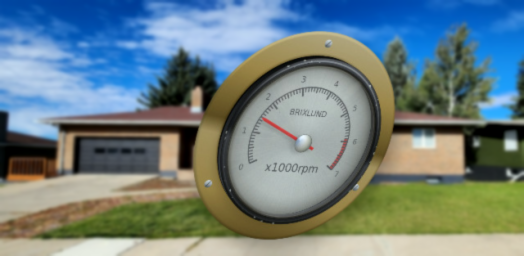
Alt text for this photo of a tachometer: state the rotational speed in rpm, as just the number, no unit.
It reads 1500
